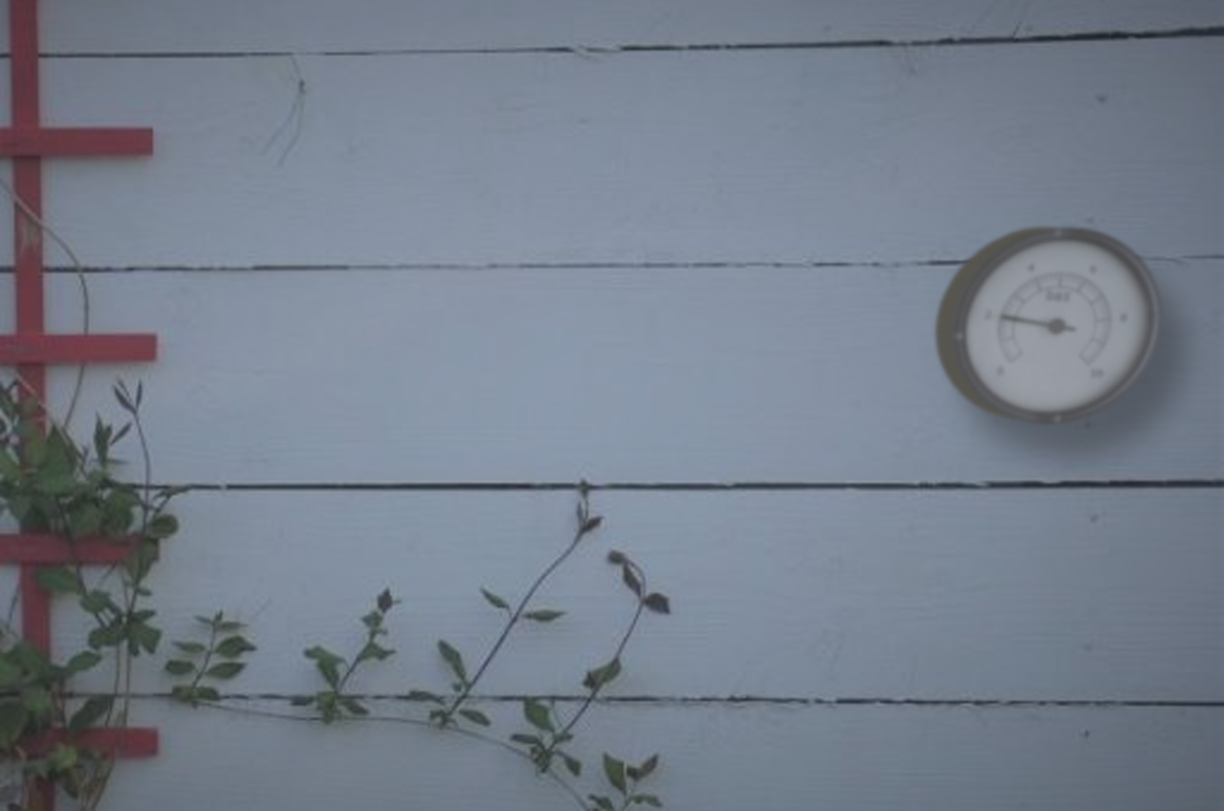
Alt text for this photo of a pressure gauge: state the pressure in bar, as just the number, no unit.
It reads 2
